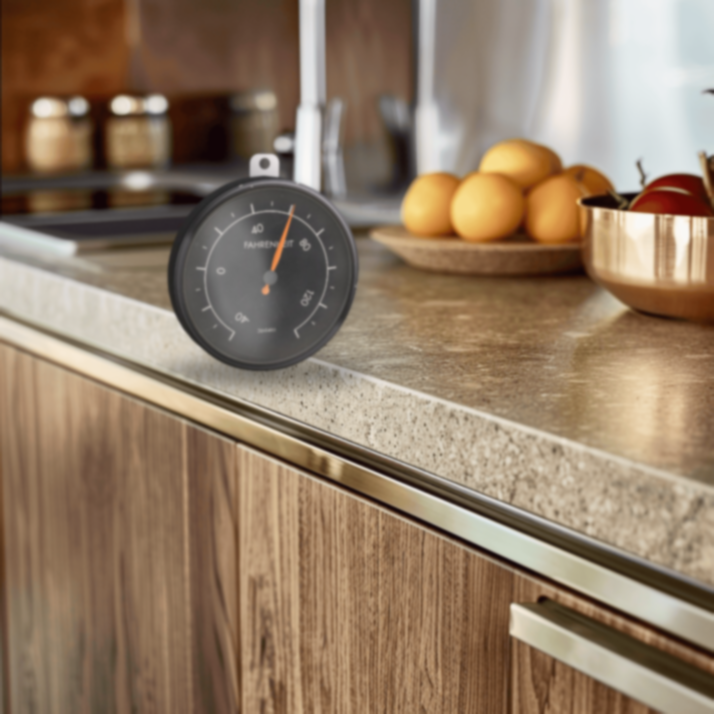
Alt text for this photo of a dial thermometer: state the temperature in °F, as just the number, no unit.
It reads 60
